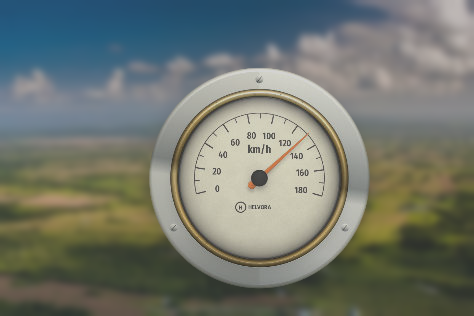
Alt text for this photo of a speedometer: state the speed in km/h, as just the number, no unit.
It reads 130
